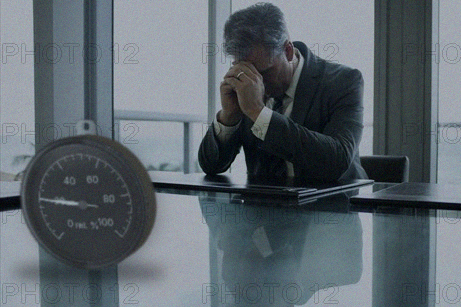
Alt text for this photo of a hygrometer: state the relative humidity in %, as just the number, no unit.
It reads 20
